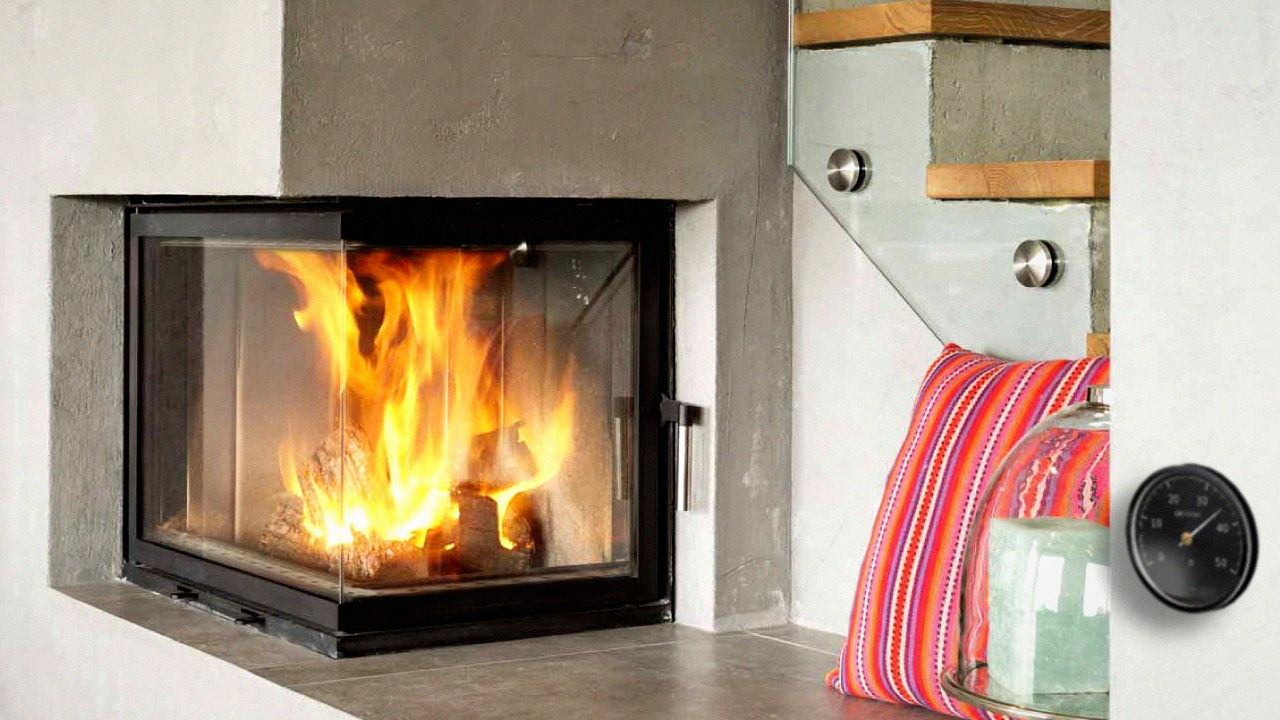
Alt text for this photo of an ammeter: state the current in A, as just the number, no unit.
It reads 36
